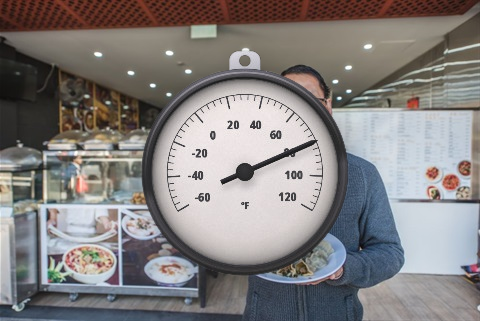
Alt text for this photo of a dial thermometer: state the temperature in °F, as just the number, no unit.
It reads 80
